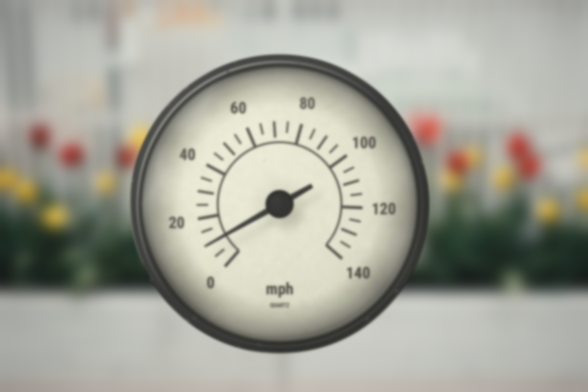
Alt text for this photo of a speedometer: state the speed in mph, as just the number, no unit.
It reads 10
